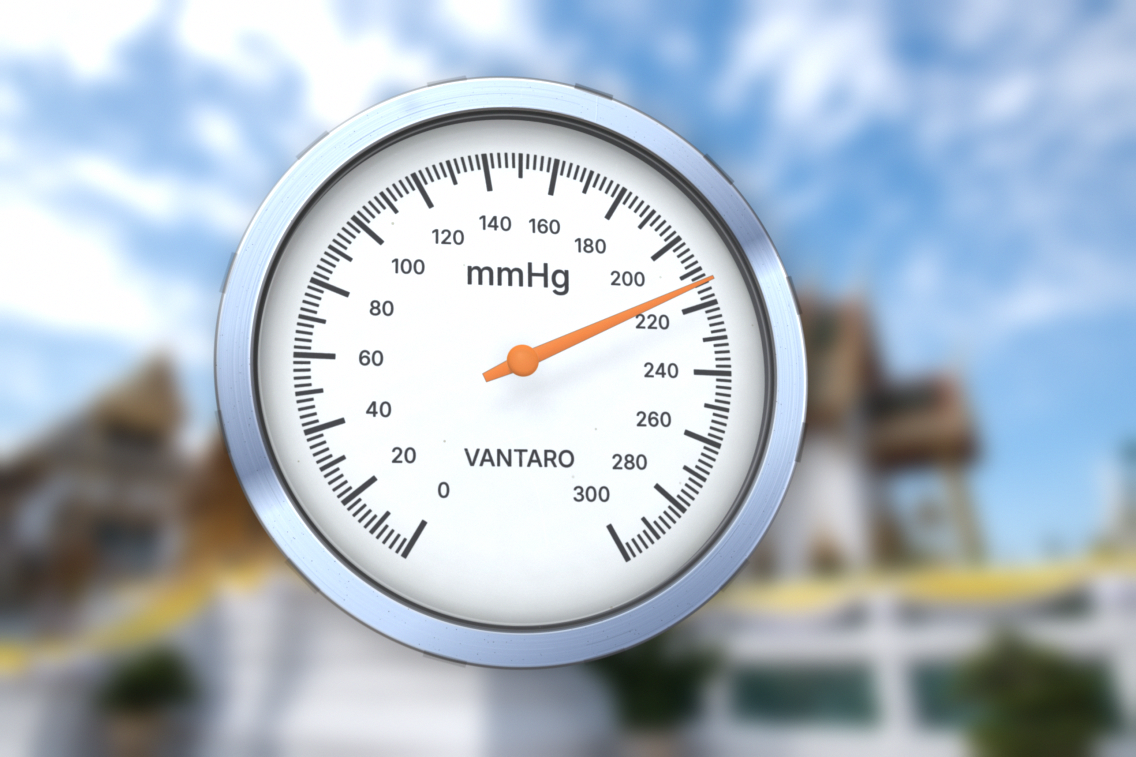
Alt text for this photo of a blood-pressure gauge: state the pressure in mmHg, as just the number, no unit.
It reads 214
